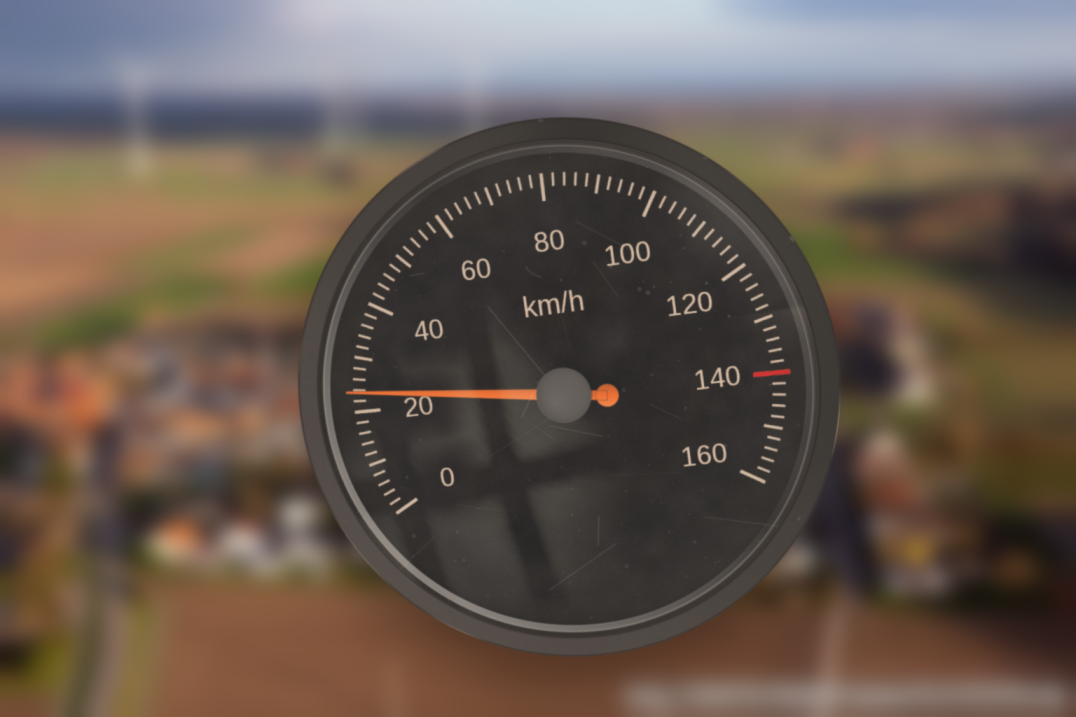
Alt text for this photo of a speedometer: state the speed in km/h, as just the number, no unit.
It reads 24
